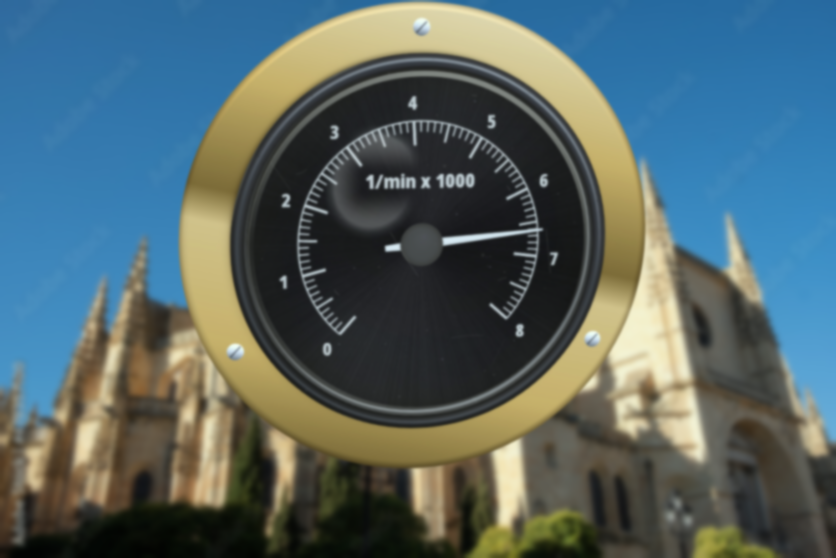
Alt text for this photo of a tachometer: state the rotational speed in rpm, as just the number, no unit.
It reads 6600
